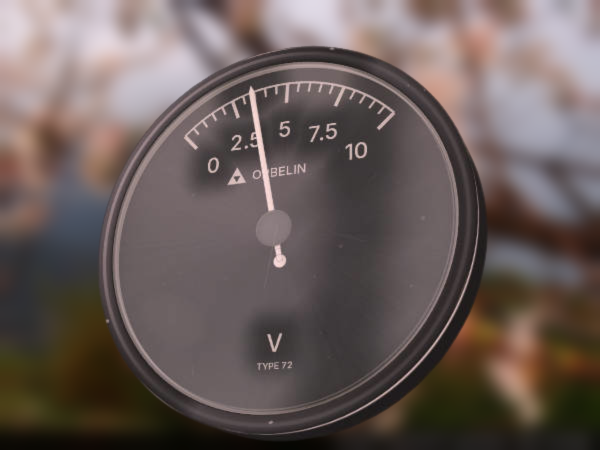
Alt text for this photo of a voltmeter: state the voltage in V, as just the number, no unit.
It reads 3.5
